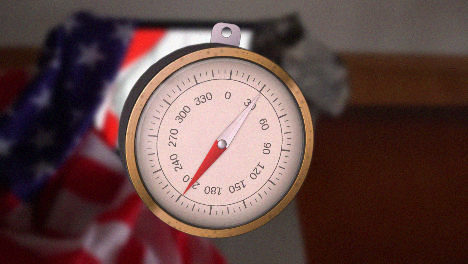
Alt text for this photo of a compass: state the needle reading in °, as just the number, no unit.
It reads 210
